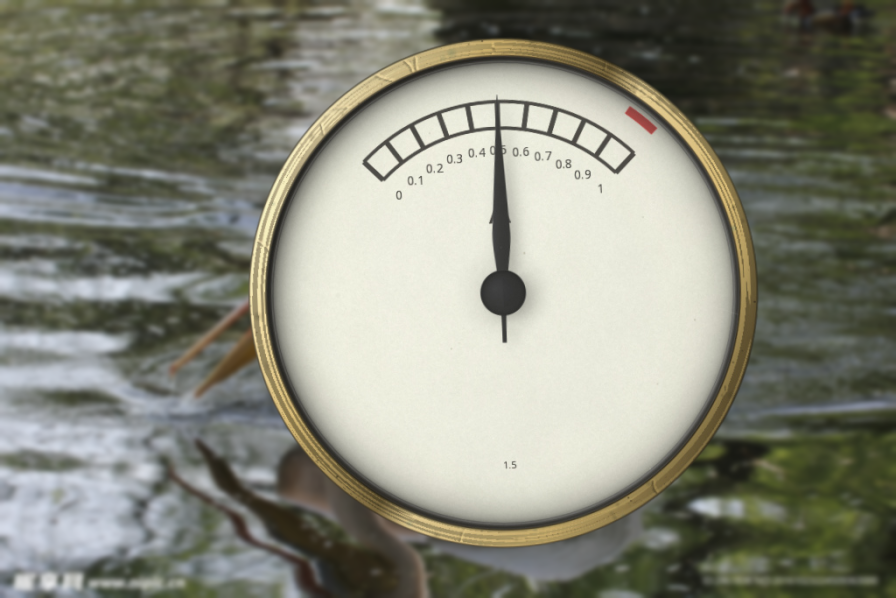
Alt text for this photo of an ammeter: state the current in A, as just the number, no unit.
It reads 0.5
